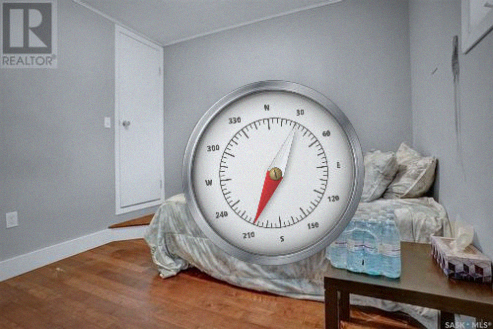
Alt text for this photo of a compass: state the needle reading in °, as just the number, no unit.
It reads 210
